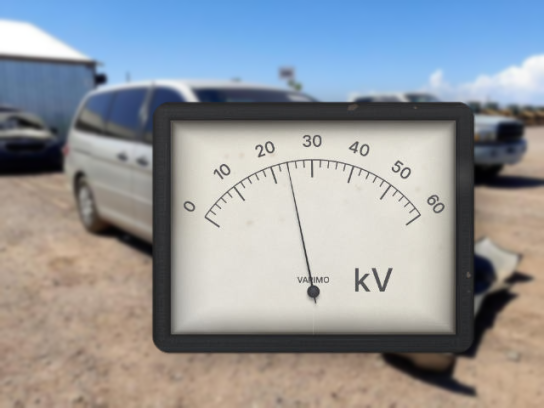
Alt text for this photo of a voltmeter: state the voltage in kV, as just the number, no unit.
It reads 24
